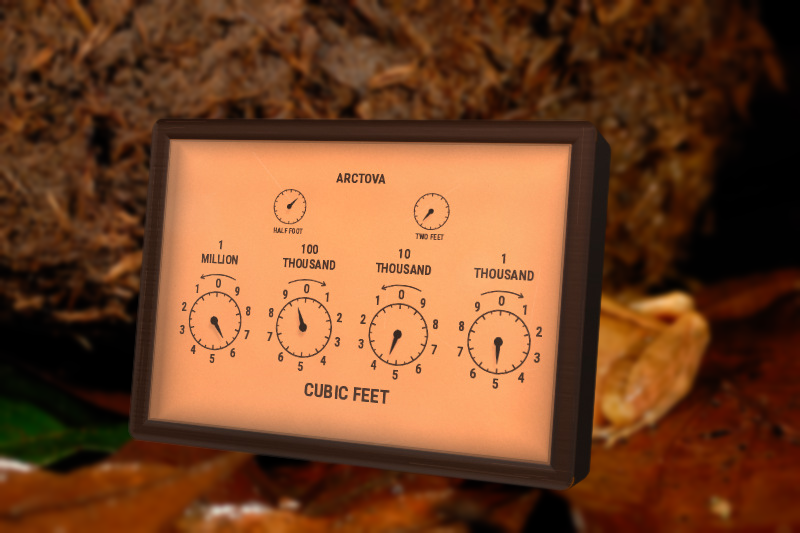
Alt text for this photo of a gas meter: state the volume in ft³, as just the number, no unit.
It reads 594500
